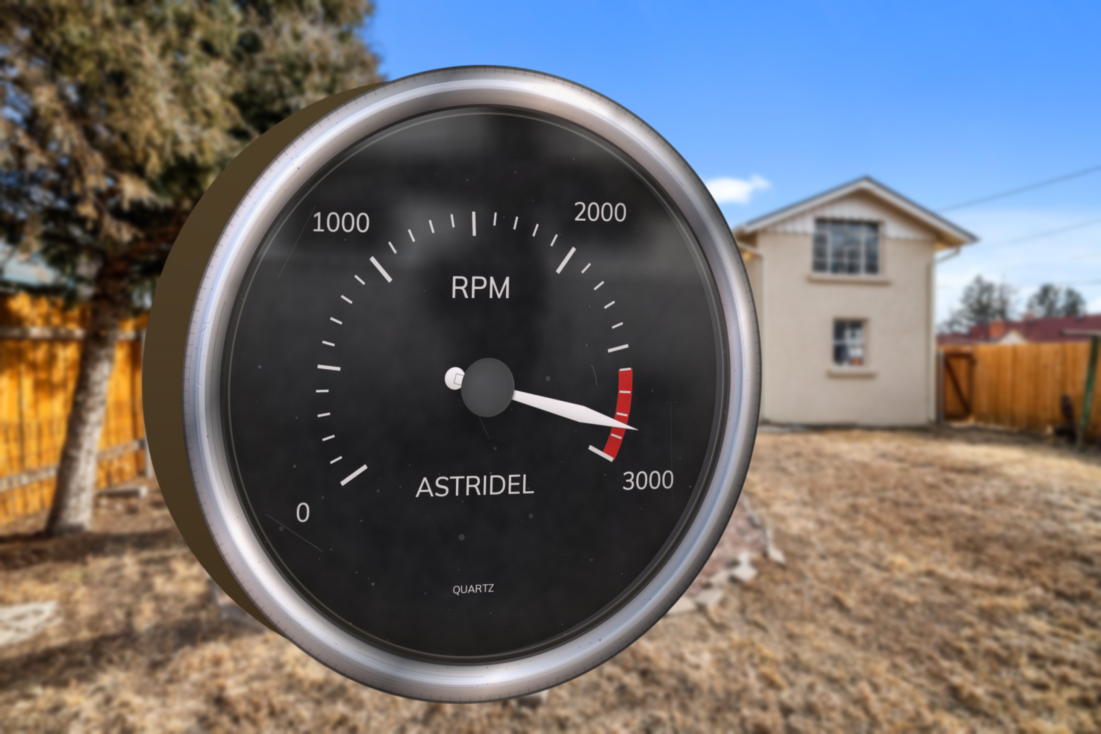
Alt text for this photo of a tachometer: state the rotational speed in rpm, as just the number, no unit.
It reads 2850
